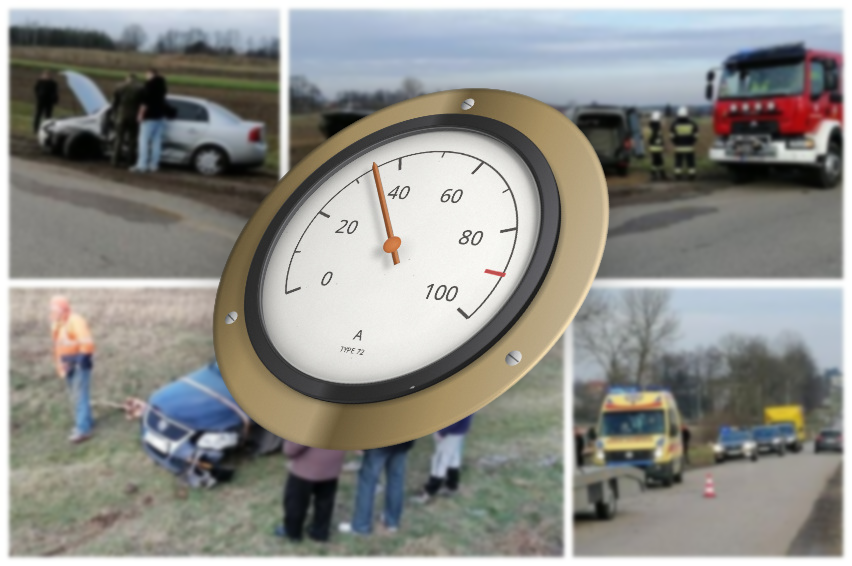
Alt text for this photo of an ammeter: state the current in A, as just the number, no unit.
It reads 35
